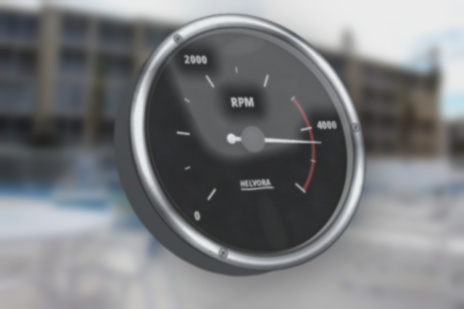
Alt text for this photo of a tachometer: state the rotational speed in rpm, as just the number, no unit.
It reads 4250
